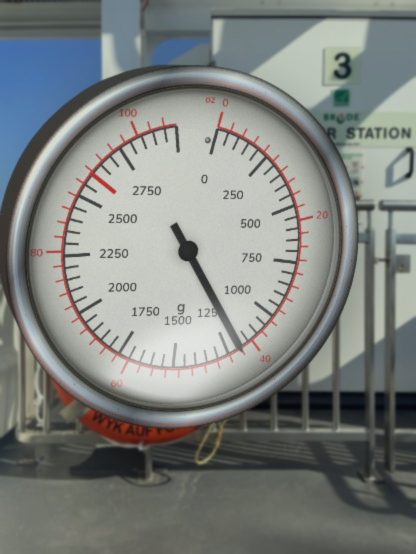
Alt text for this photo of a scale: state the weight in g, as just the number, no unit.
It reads 1200
